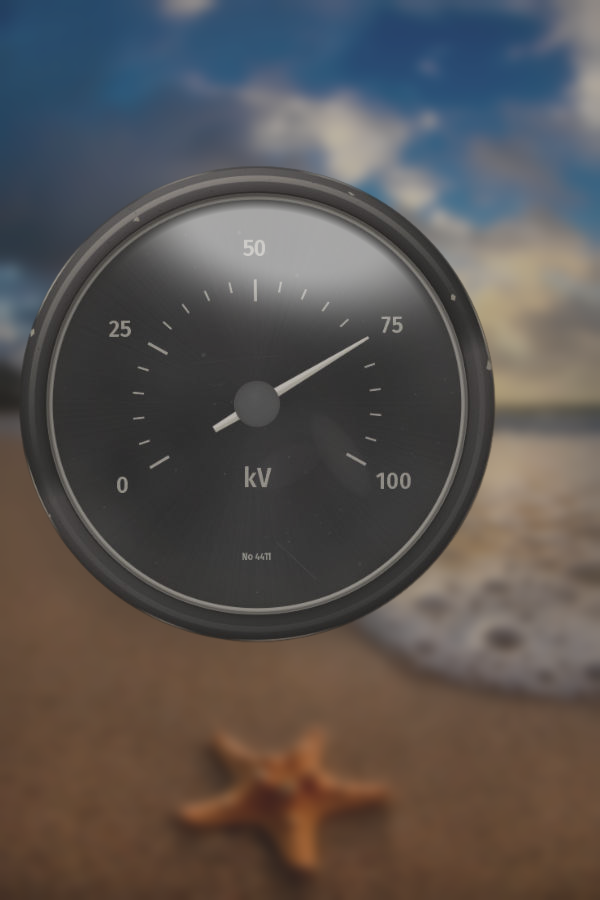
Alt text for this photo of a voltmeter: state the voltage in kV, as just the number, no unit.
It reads 75
